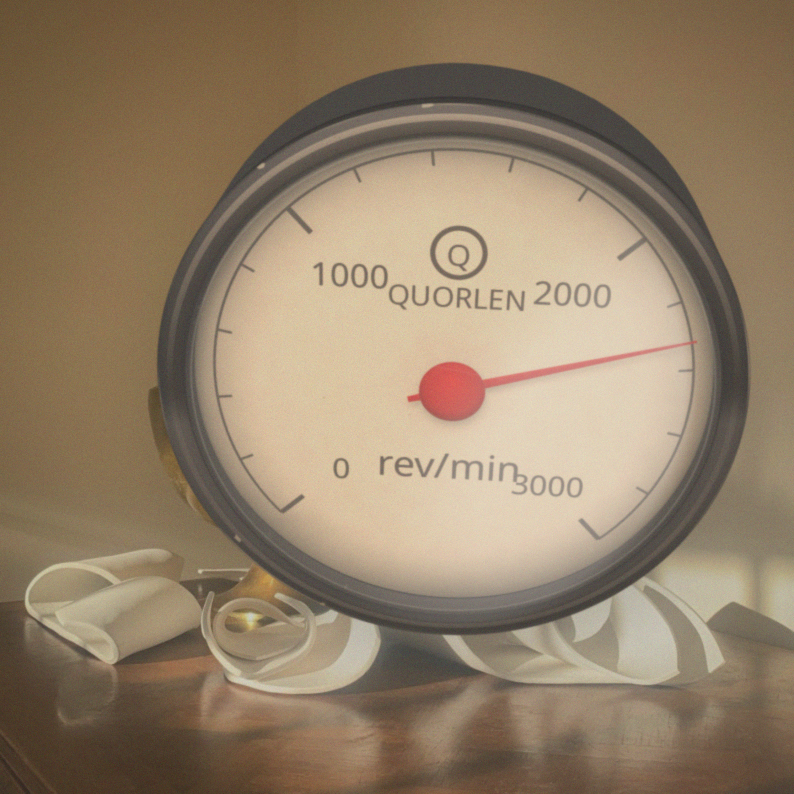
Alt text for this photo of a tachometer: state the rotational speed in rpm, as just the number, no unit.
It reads 2300
